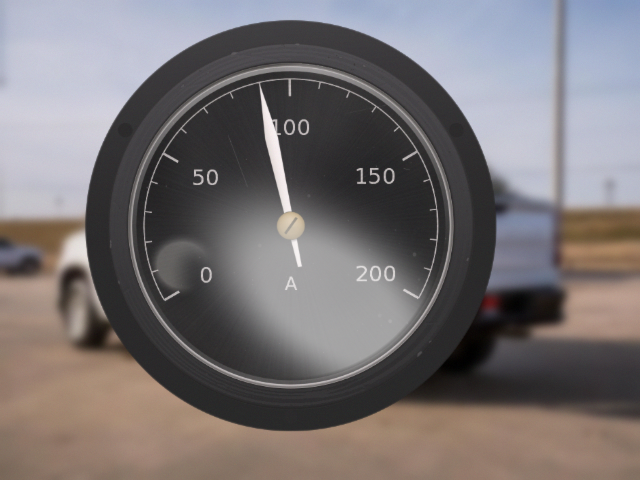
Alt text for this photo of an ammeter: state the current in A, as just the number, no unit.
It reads 90
